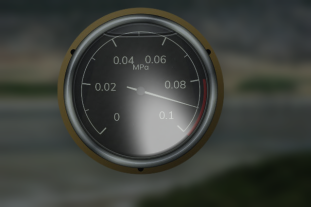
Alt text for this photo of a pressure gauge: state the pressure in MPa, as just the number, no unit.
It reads 0.09
